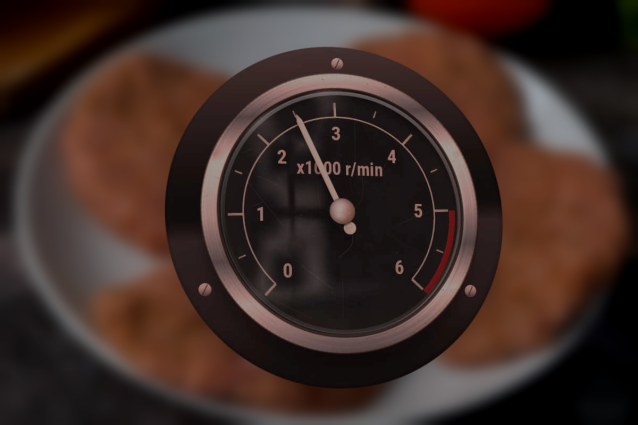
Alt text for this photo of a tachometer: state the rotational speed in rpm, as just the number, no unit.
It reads 2500
